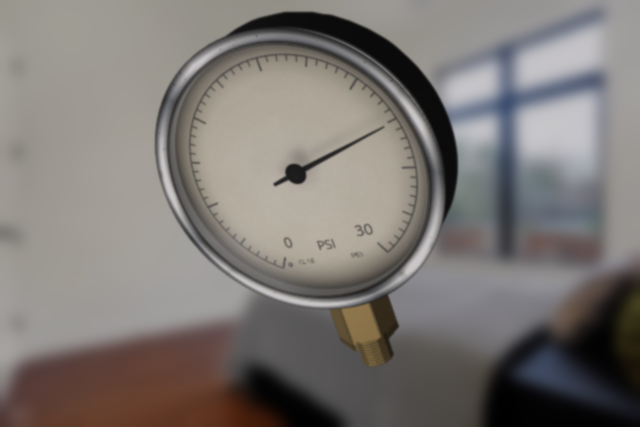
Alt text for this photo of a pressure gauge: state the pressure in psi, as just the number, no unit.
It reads 22.5
